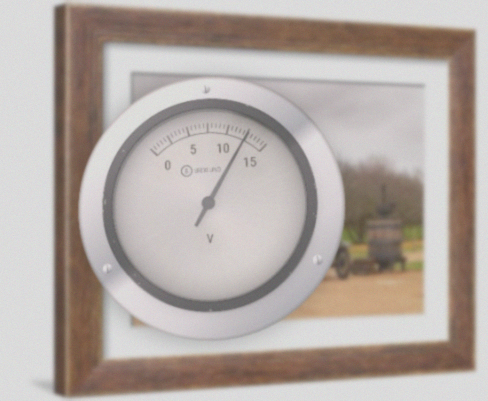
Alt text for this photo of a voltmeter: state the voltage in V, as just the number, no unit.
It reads 12.5
